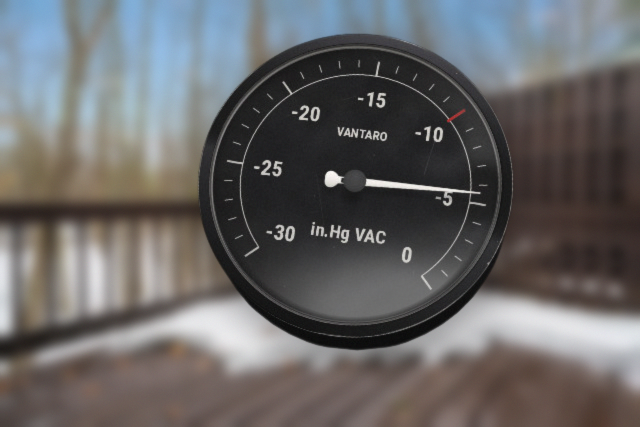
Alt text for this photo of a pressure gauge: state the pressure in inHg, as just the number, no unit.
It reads -5.5
